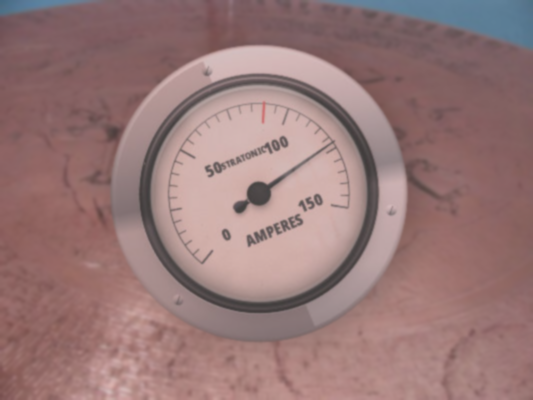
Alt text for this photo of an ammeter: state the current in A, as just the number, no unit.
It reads 122.5
